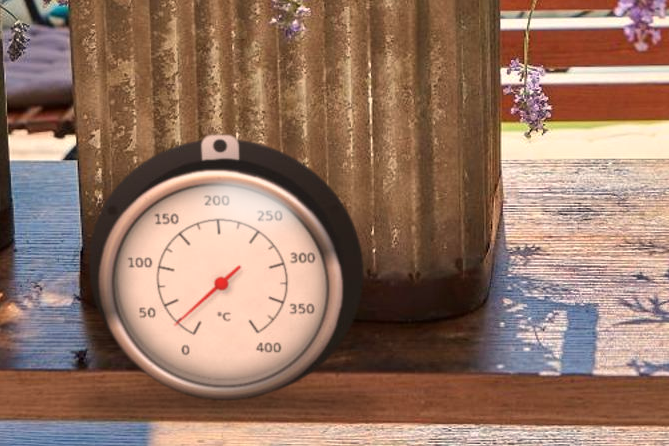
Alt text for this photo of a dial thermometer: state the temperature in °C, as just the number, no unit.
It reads 25
